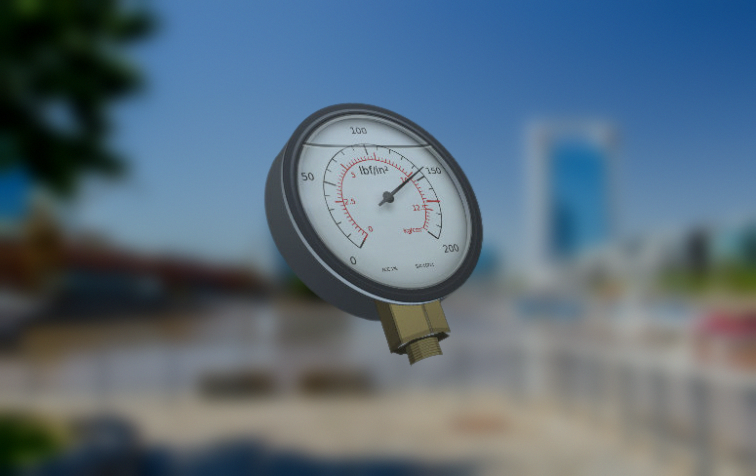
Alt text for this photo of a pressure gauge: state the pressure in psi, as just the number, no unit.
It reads 145
